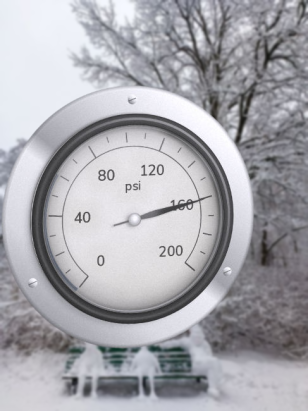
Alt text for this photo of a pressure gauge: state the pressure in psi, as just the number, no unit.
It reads 160
